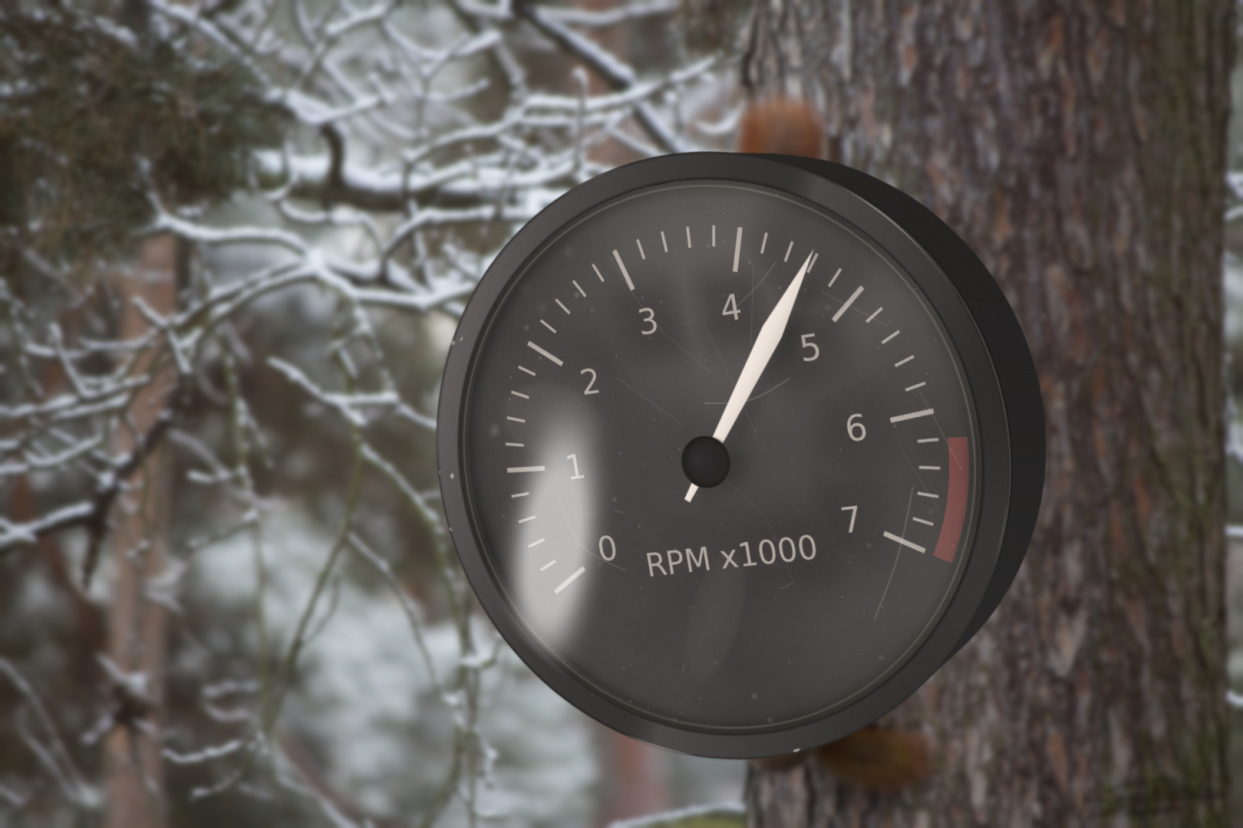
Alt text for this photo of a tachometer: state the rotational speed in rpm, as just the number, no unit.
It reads 4600
